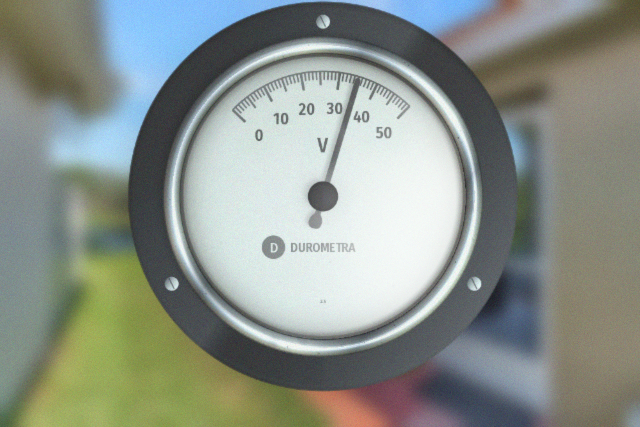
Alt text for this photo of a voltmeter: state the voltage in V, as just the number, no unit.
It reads 35
